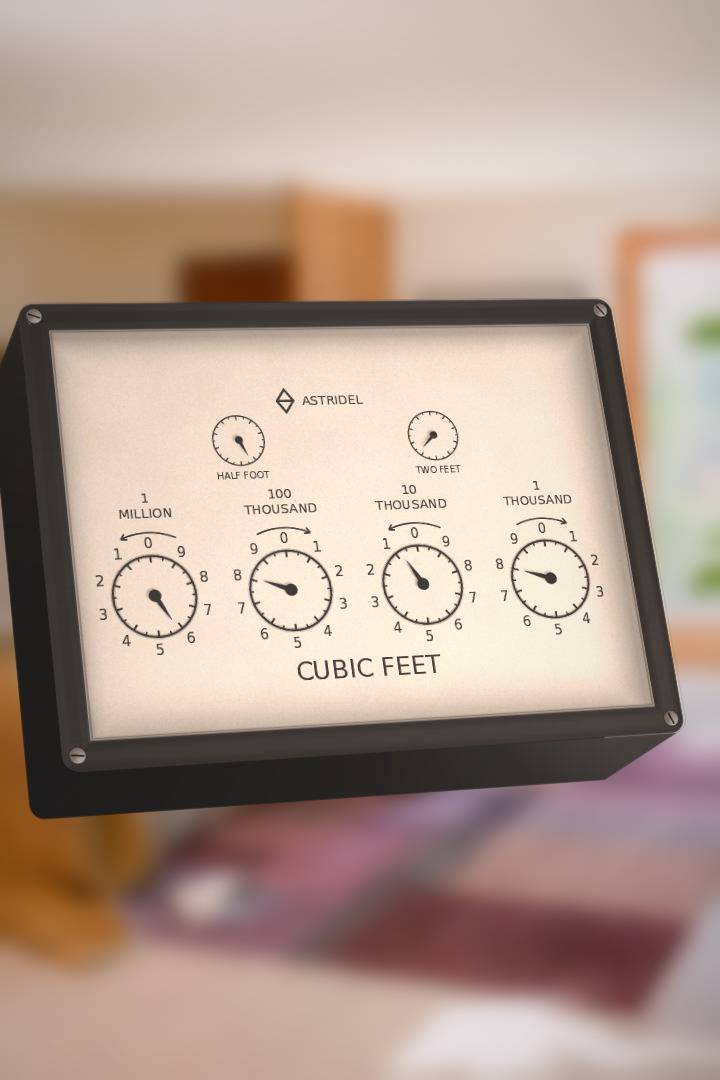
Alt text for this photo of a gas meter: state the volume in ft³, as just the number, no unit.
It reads 580800
